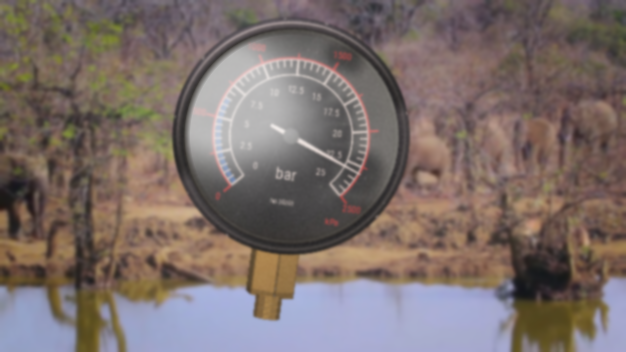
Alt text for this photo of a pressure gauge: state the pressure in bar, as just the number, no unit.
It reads 23
